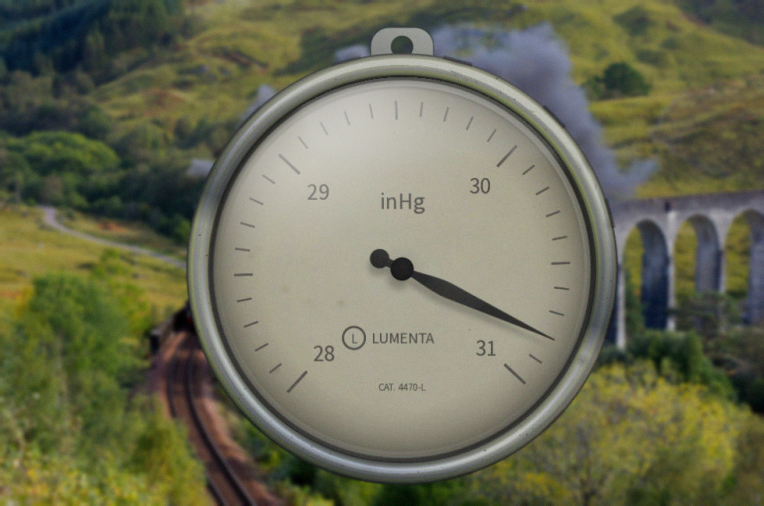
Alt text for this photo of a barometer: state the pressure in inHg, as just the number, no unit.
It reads 30.8
